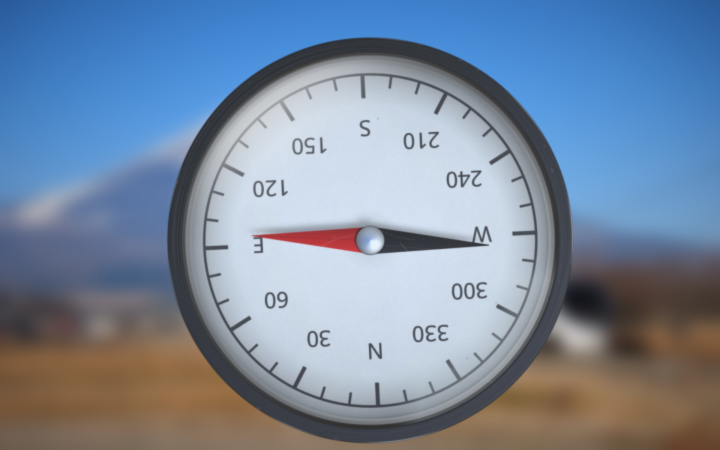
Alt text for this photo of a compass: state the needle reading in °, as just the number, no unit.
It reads 95
